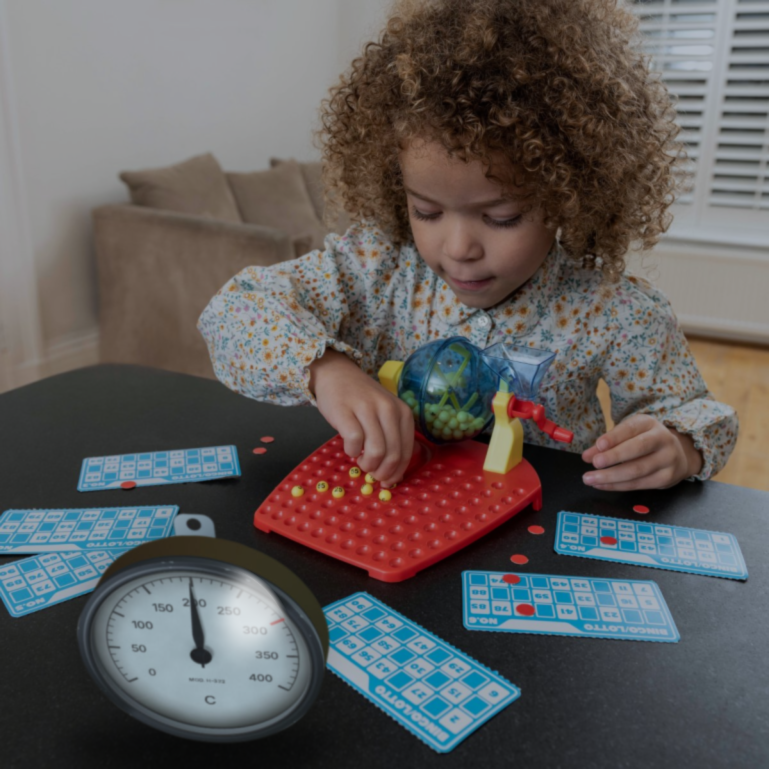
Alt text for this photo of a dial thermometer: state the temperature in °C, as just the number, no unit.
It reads 200
